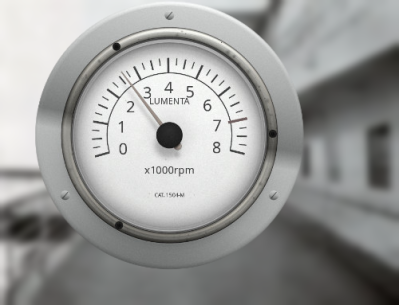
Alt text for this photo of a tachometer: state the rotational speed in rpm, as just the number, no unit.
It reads 2625
